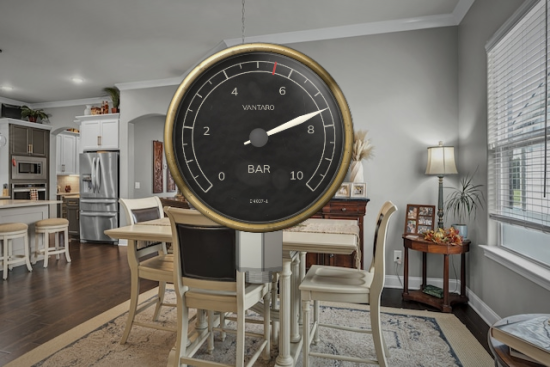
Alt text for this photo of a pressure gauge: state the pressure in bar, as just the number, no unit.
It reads 7.5
